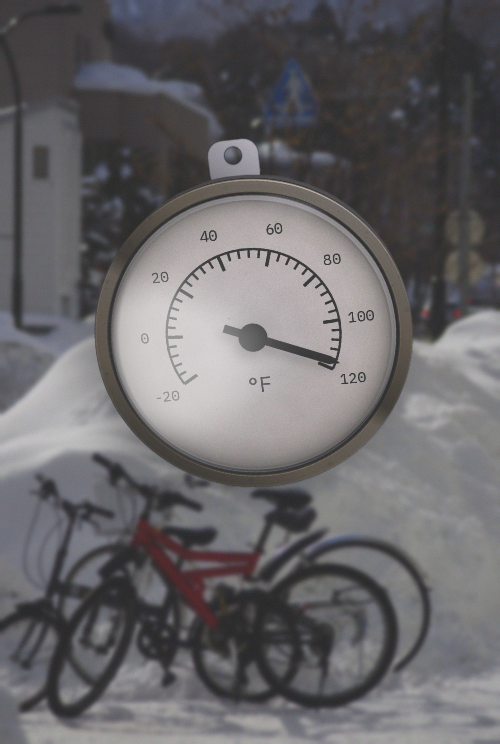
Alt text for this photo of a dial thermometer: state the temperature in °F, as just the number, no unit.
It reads 116
